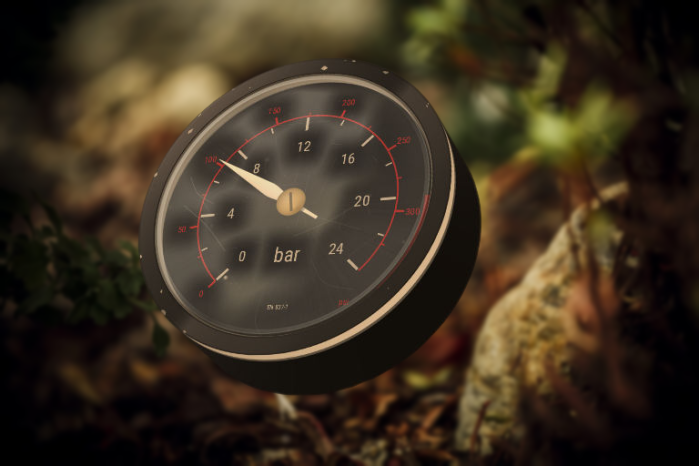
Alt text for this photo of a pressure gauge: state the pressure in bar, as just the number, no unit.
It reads 7
